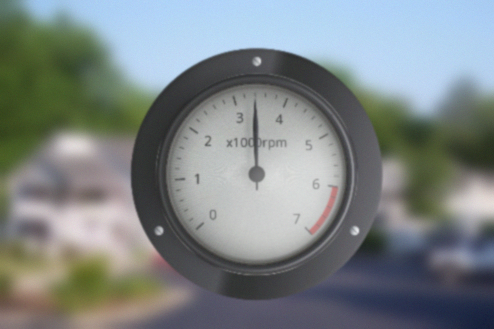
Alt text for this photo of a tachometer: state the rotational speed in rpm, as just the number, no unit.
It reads 3400
